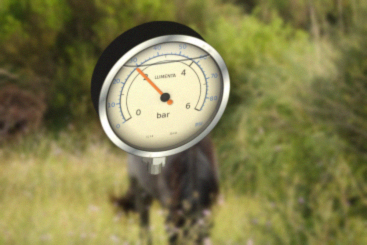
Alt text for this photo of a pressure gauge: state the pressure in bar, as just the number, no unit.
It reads 2
